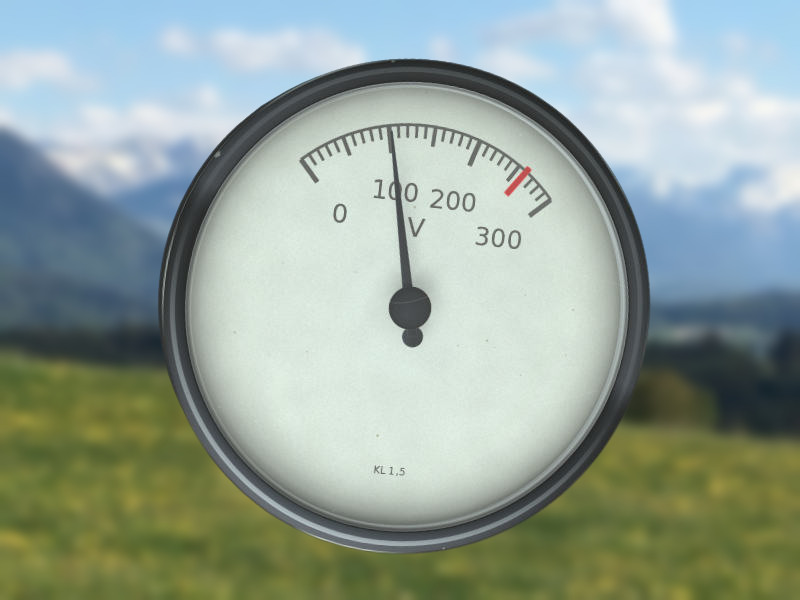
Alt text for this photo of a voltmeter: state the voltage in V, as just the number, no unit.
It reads 100
